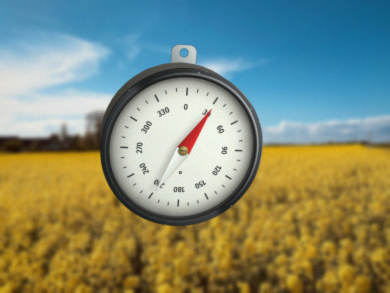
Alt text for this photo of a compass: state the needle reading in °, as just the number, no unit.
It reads 30
